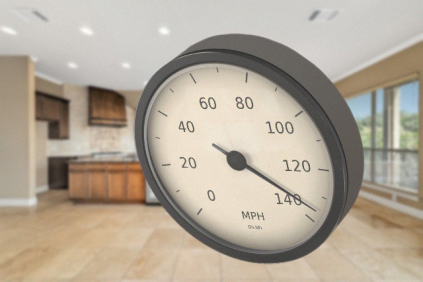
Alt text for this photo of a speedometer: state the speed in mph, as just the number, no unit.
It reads 135
